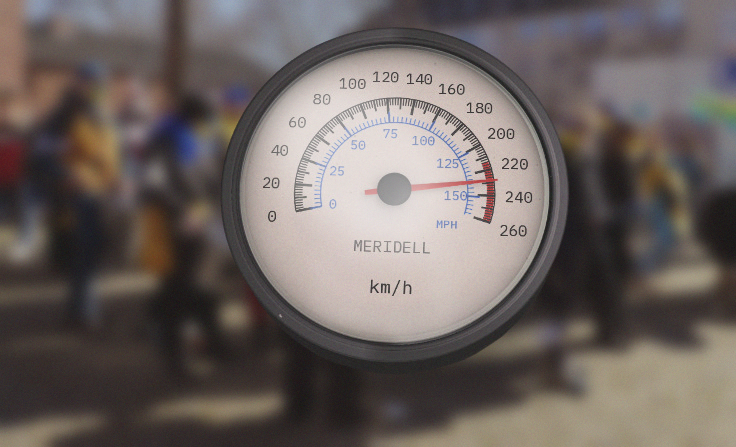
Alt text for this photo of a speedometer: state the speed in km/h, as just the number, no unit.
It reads 230
